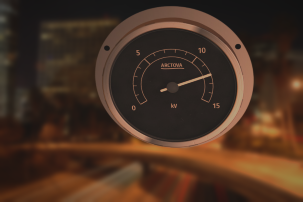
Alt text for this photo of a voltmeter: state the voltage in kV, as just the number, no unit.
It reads 12
